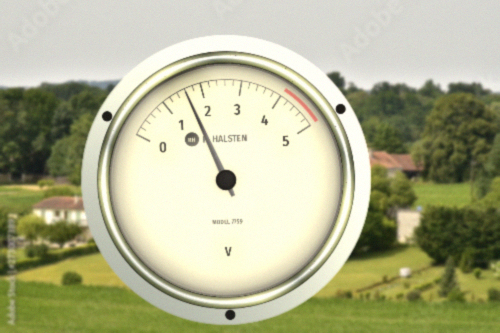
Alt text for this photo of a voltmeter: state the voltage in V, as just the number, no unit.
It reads 1.6
